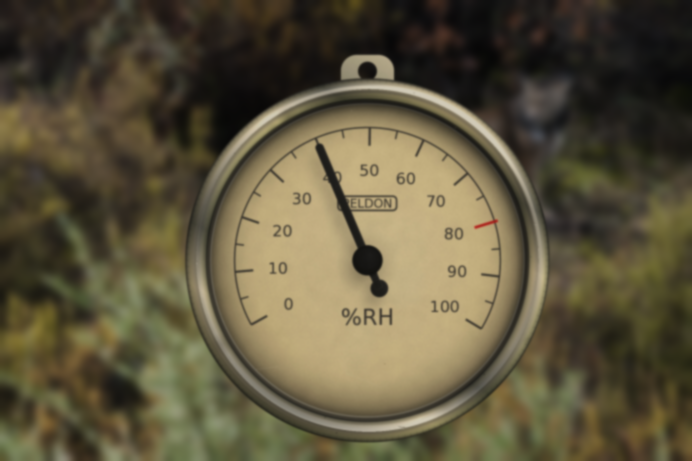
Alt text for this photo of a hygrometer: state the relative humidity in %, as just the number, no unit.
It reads 40
